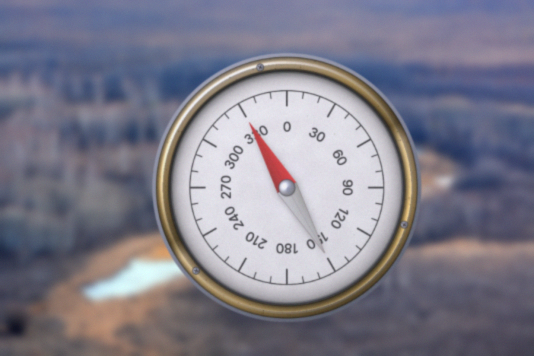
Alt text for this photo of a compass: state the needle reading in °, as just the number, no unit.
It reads 330
